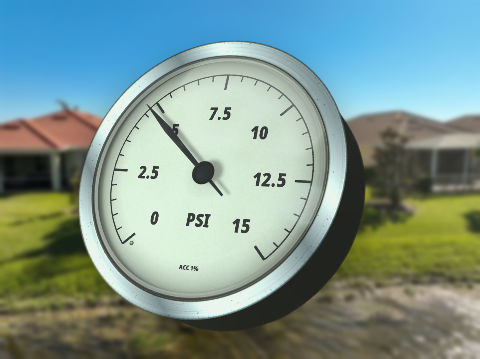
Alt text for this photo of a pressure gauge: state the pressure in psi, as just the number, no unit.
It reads 4.75
